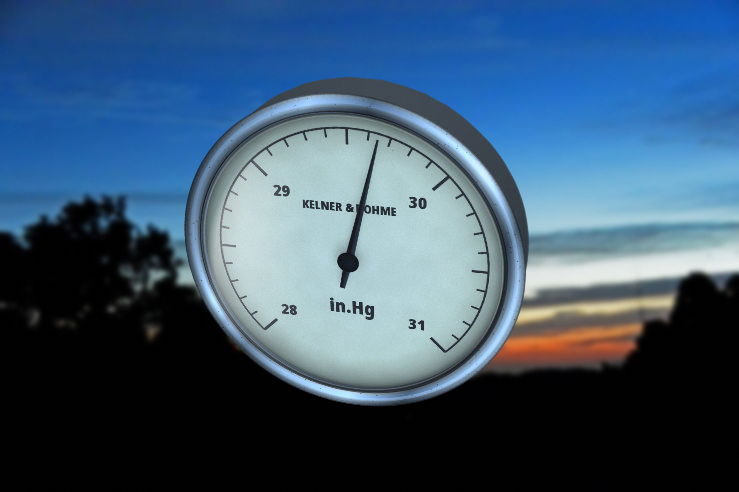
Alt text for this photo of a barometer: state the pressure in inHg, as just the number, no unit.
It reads 29.65
